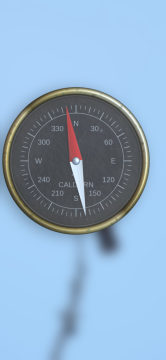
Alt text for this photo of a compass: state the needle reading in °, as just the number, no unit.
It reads 350
